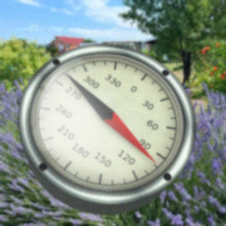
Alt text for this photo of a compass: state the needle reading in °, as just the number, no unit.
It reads 100
